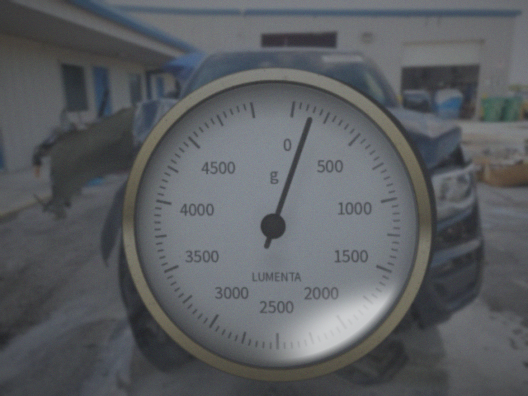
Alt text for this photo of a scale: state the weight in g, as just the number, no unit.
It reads 150
